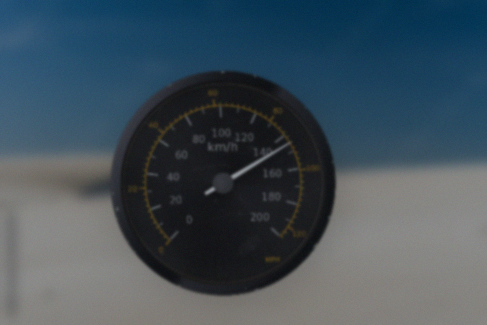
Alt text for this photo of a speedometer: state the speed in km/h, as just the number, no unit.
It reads 145
